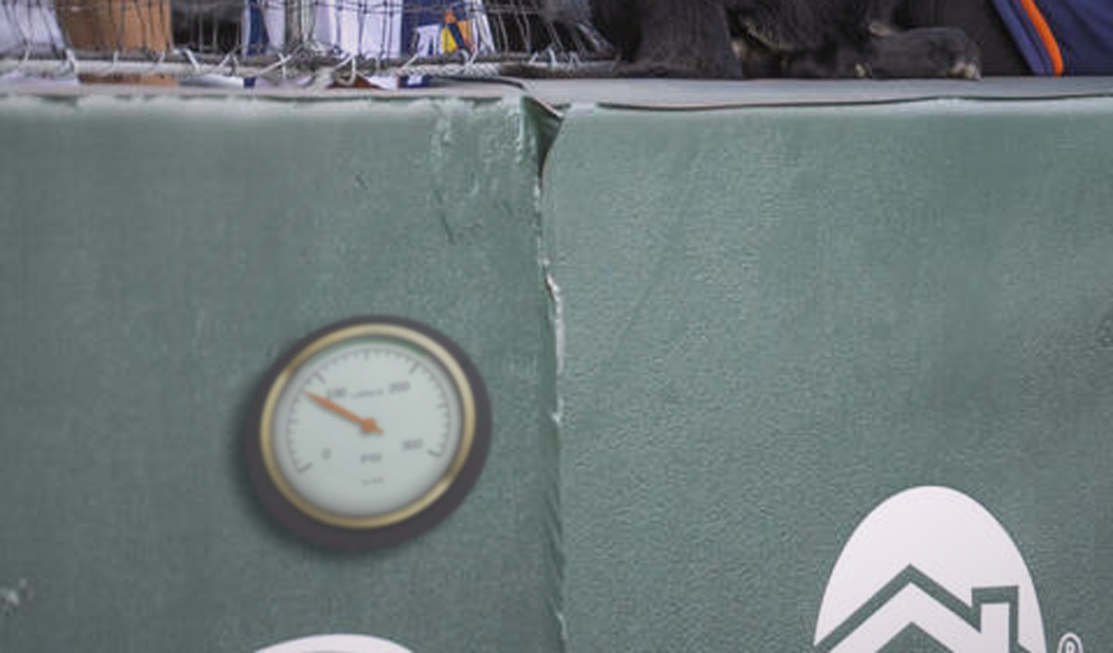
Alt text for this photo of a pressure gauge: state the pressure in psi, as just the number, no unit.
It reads 80
